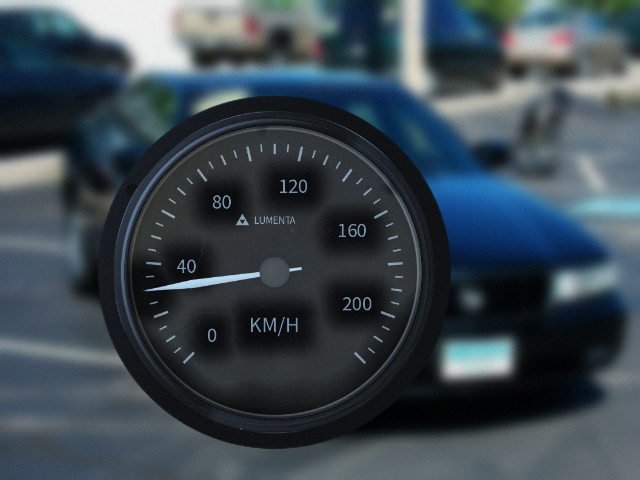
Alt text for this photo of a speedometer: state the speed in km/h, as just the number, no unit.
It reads 30
